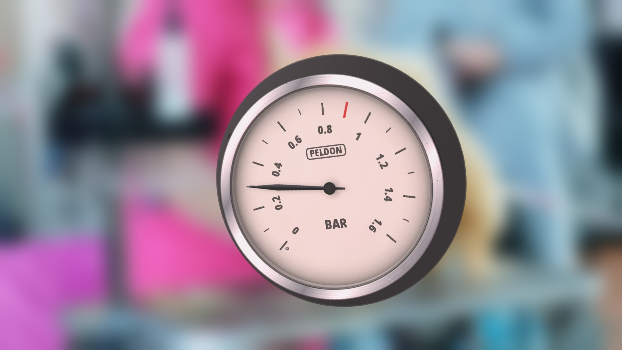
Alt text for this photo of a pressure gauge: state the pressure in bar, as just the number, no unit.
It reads 0.3
